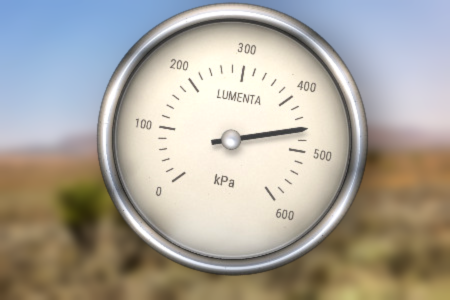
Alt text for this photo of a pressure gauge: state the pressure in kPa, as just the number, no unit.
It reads 460
